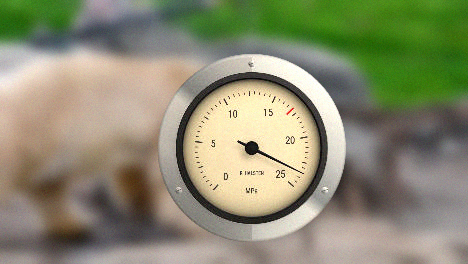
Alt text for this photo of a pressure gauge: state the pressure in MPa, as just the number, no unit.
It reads 23.5
